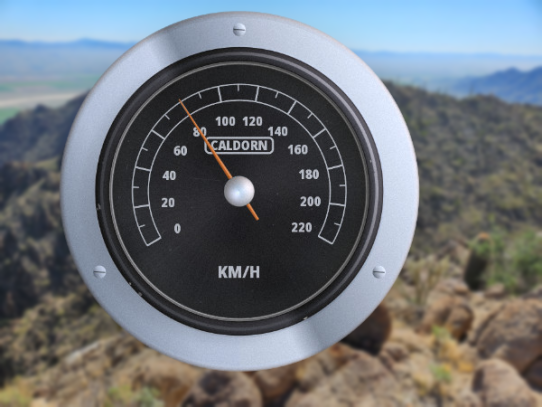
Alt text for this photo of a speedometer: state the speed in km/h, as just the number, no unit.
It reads 80
